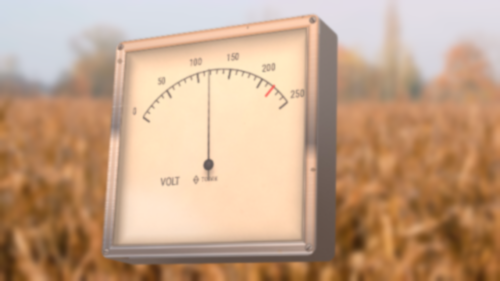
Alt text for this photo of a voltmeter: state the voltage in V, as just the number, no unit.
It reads 120
